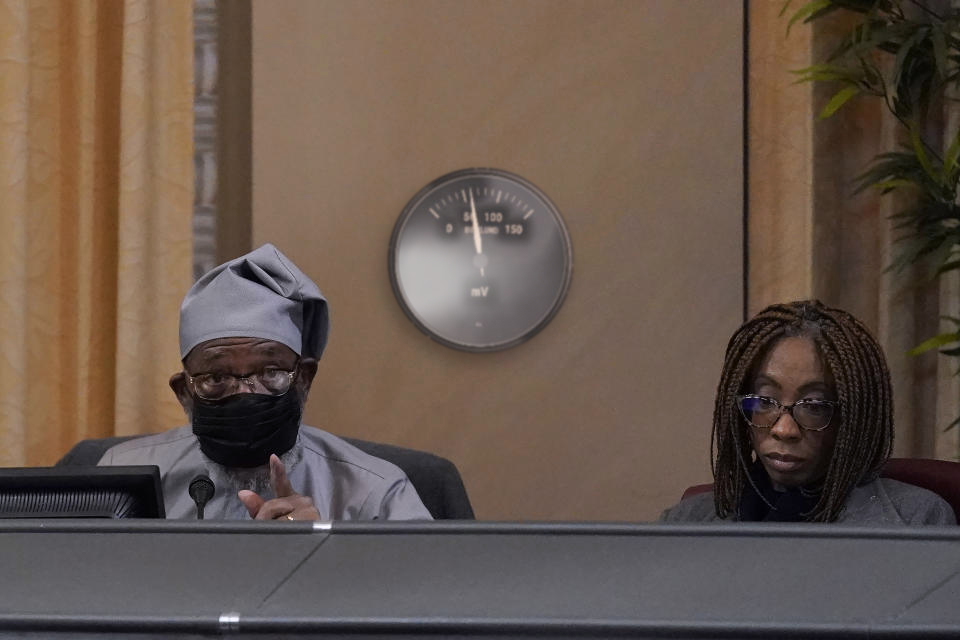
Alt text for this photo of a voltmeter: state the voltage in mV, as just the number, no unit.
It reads 60
